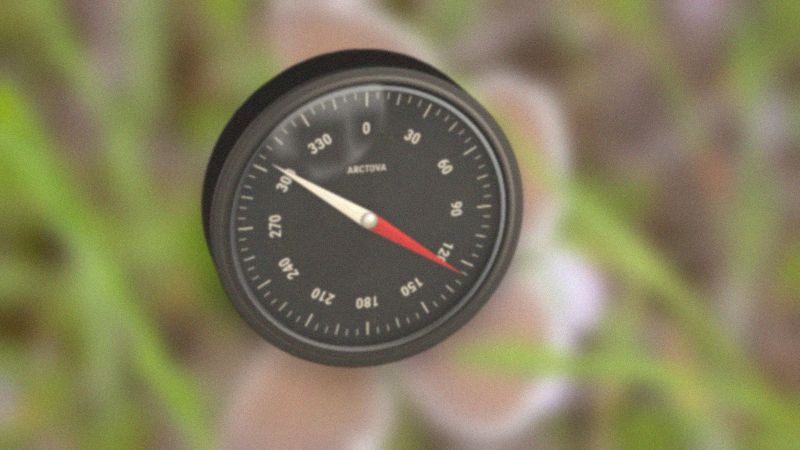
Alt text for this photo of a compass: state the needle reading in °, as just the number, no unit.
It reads 125
